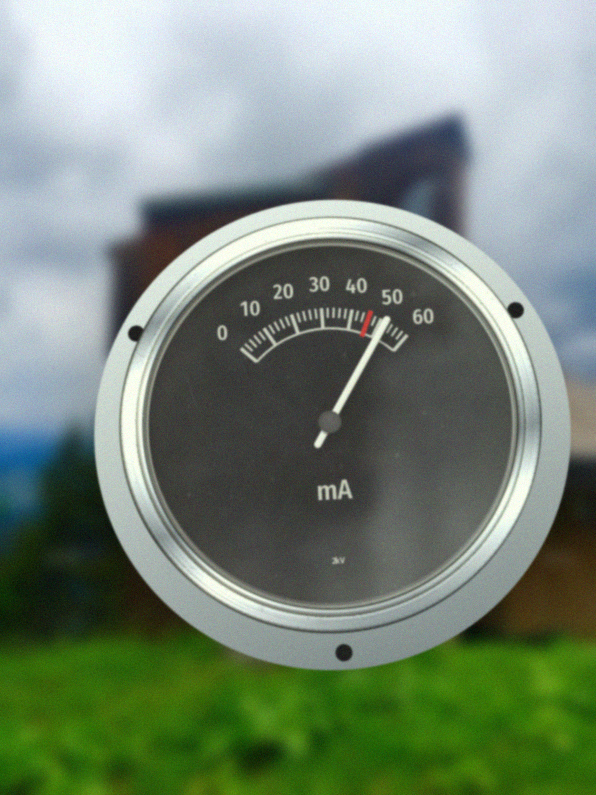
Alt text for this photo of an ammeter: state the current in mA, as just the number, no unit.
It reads 52
